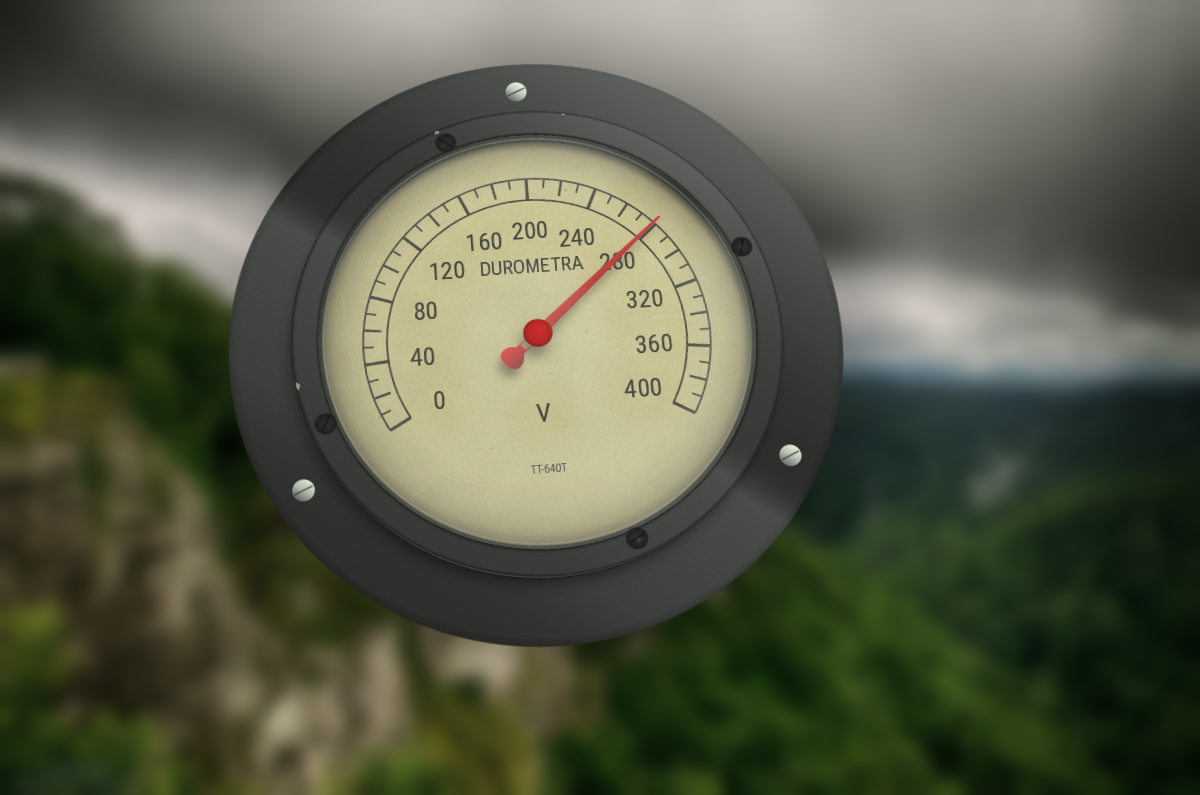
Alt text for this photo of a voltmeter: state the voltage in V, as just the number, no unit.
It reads 280
